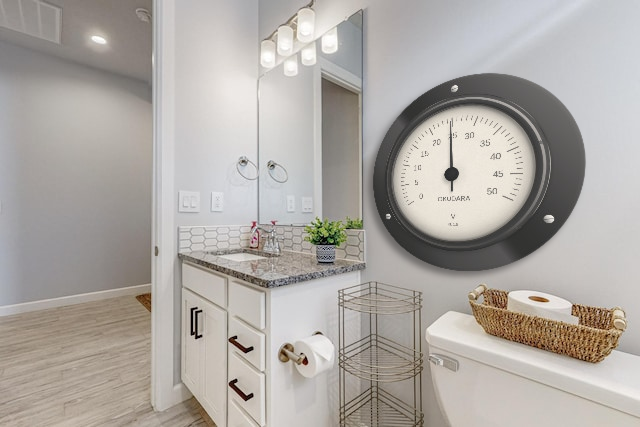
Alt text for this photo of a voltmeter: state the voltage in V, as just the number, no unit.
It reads 25
